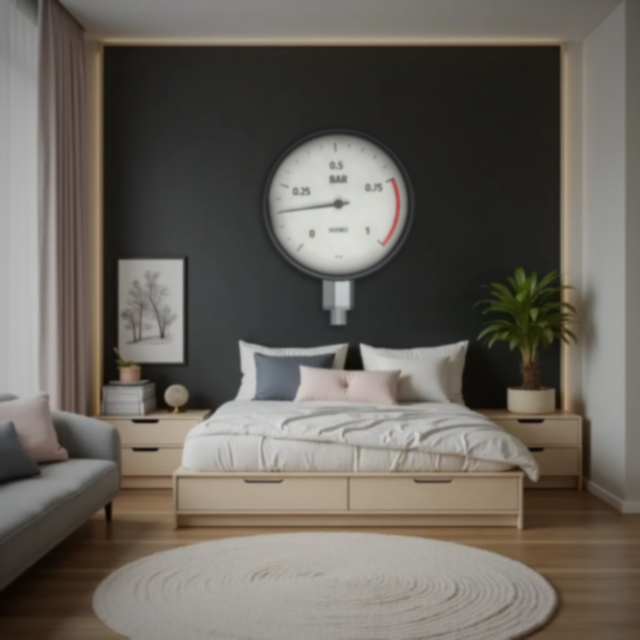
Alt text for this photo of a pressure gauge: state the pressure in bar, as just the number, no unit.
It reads 0.15
